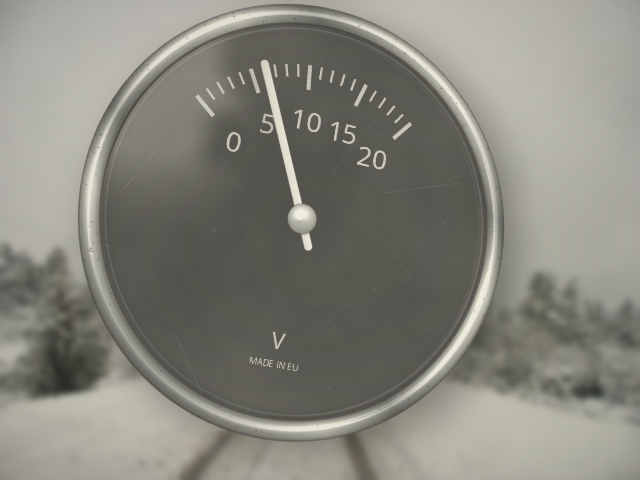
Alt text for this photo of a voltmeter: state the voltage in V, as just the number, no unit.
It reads 6
